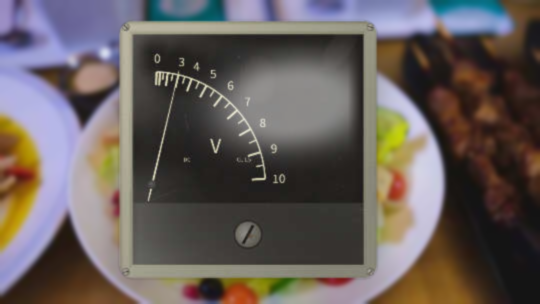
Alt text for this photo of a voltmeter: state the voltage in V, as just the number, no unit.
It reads 3
